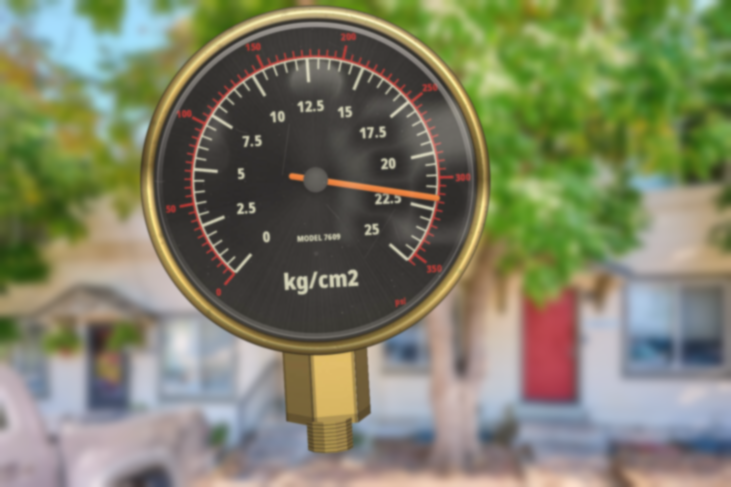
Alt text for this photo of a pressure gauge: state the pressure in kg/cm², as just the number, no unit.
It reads 22
